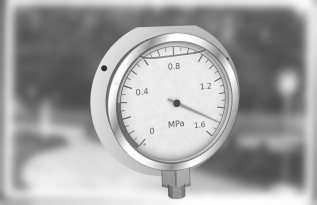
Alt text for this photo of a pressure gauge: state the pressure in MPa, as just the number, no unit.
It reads 1.5
